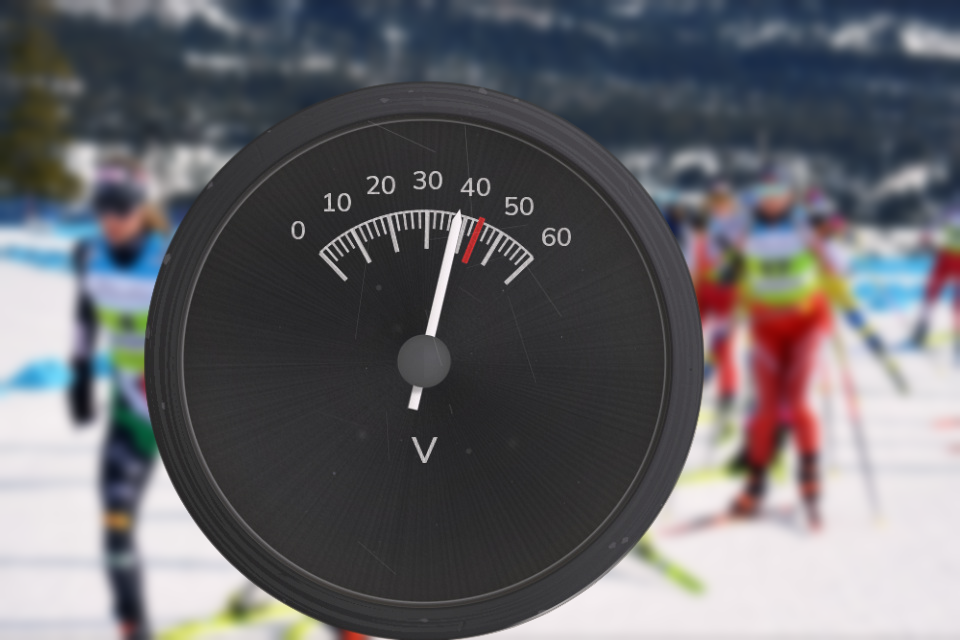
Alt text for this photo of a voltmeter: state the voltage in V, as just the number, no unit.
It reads 38
